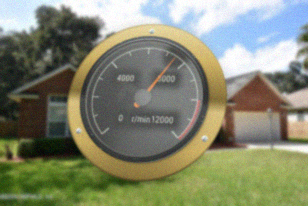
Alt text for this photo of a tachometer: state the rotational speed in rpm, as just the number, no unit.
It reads 7500
